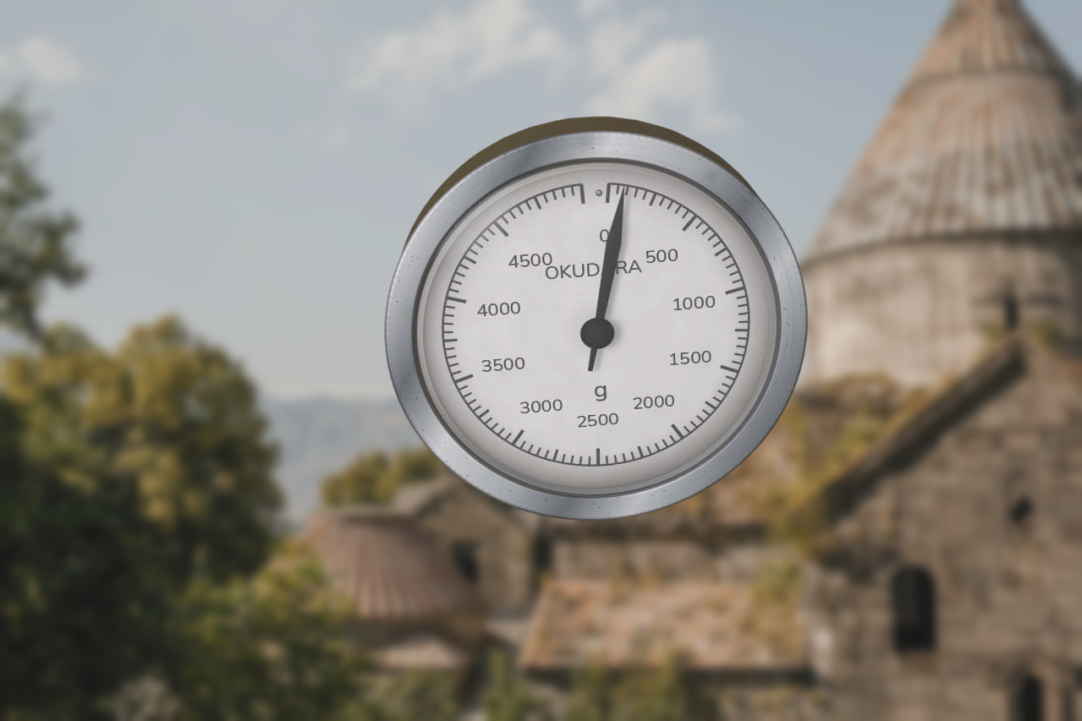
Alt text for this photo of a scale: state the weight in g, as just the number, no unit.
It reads 75
